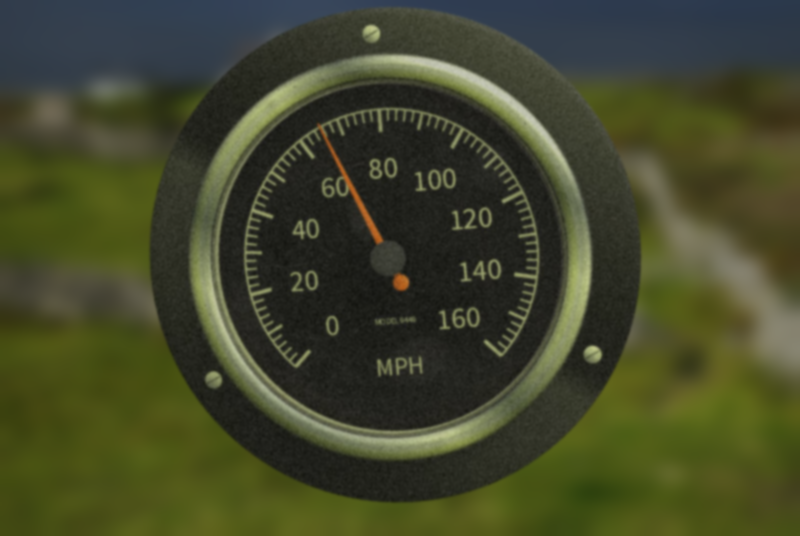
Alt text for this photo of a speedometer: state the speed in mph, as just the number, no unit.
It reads 66
